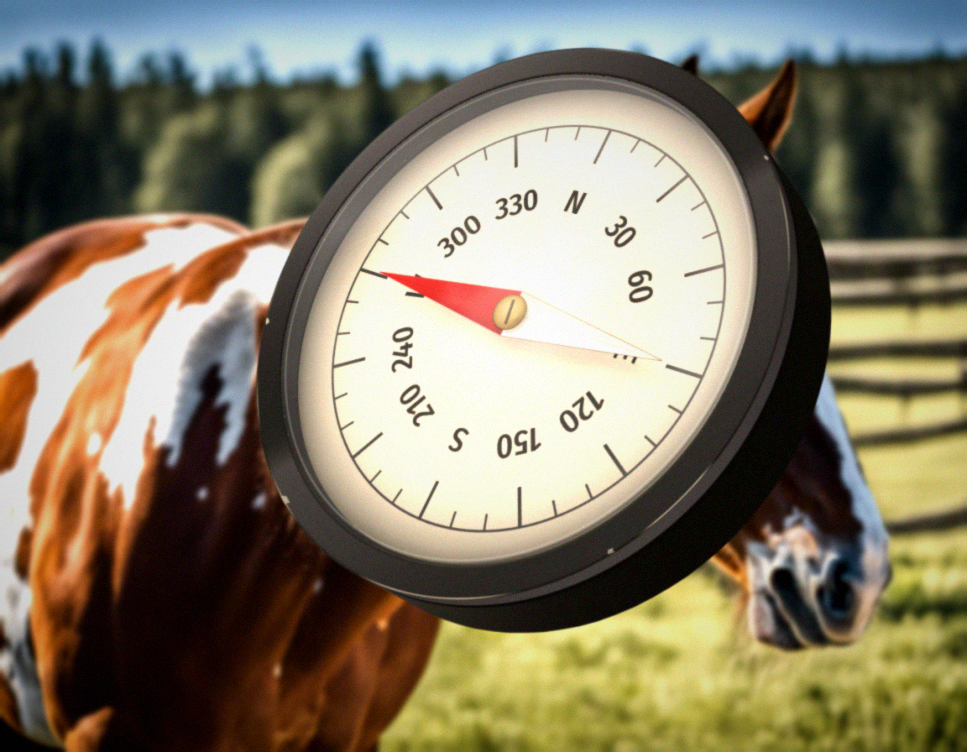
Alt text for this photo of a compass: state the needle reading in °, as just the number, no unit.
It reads 270
